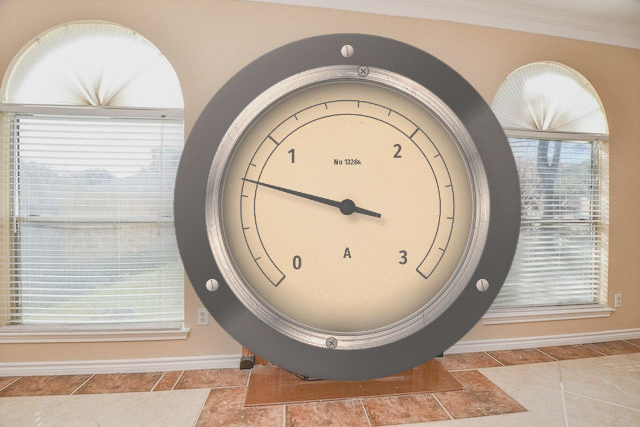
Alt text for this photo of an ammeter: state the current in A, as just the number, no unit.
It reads 0.7
